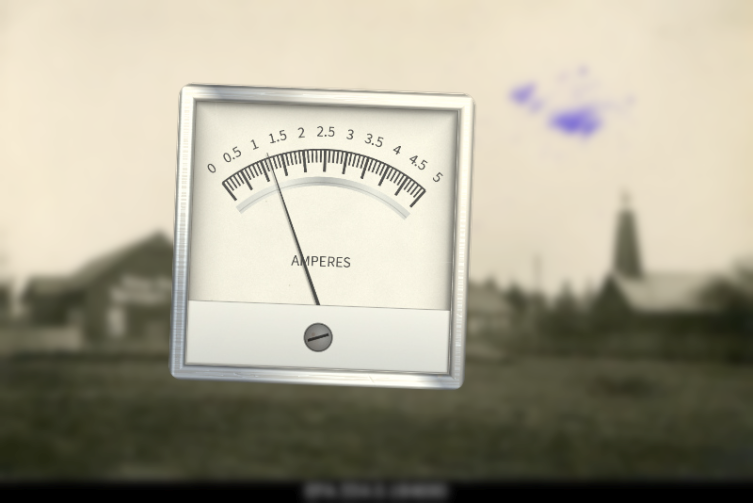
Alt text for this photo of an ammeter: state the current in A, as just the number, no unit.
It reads 1.2
